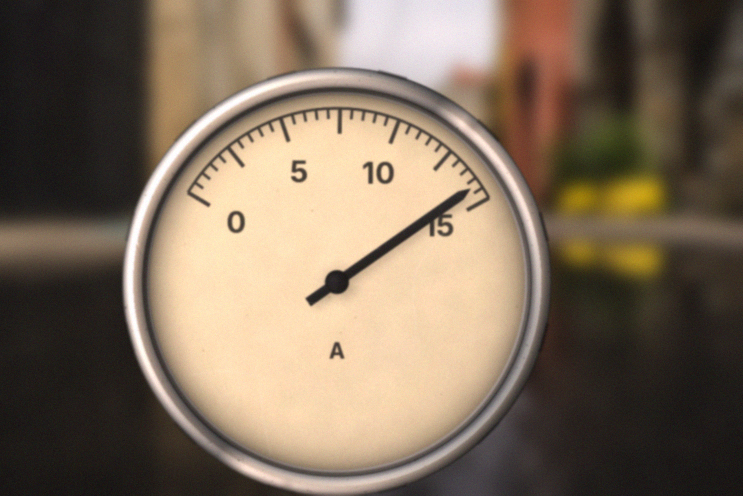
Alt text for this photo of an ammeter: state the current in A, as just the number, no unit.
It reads 14.25
